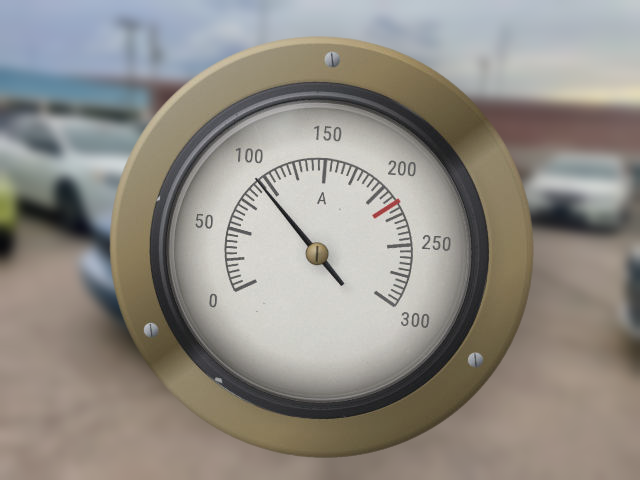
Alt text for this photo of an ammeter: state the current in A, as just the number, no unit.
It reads 95
